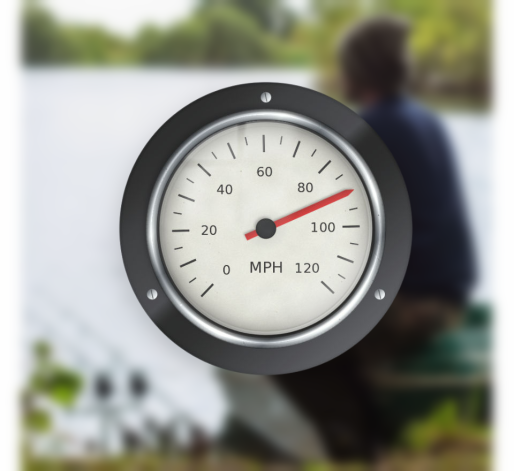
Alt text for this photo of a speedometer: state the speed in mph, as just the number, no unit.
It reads 90
